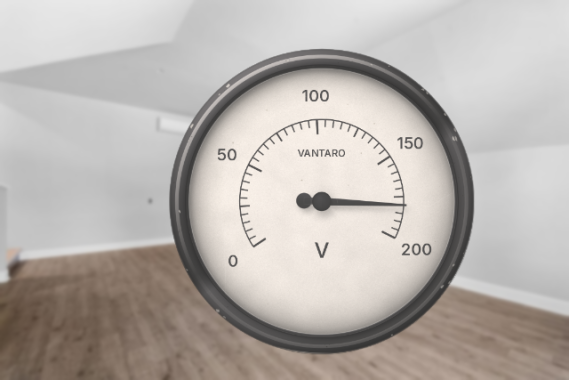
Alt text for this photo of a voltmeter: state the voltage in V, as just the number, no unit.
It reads 180
